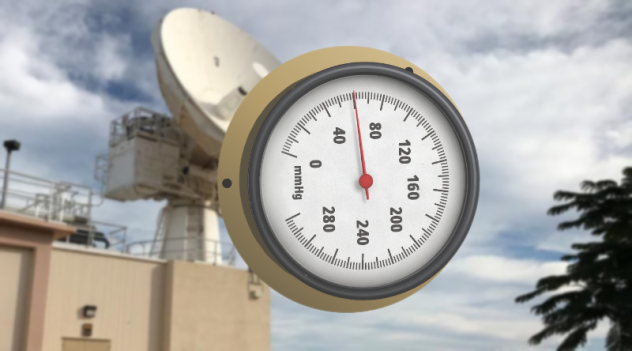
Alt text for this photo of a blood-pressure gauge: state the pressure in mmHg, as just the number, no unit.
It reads 60
